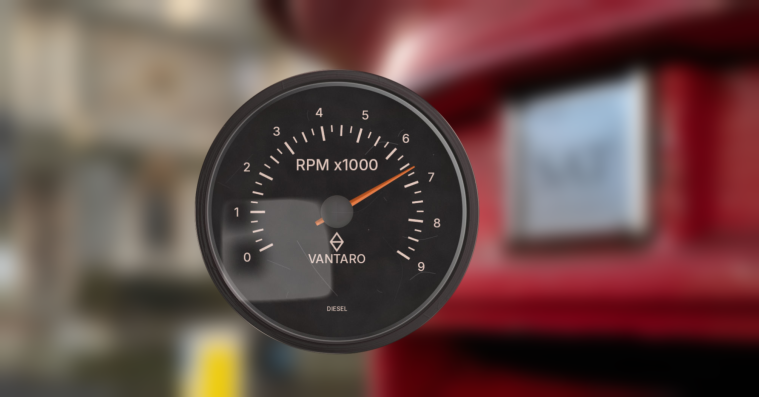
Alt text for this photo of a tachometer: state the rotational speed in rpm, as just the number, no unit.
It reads 6625
